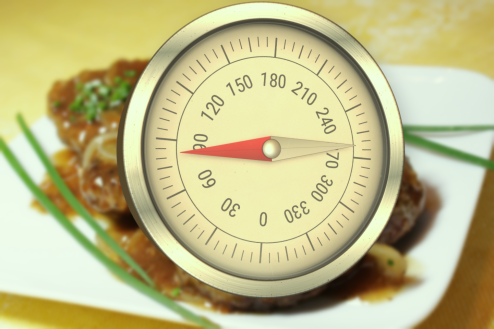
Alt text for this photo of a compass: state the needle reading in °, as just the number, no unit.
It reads 82.5
